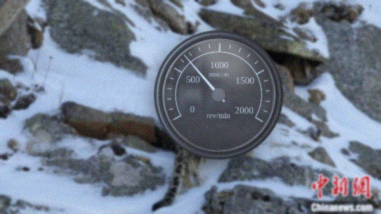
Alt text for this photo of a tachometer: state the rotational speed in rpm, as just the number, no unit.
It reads 650
